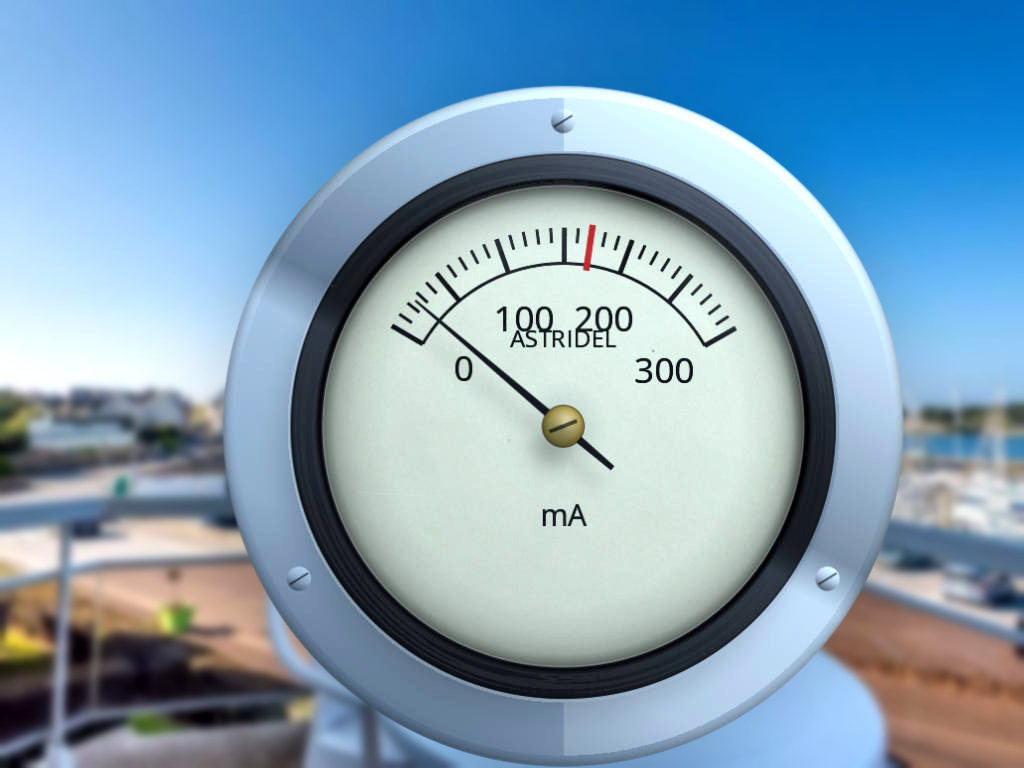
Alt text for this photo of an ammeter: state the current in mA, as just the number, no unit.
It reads 25
